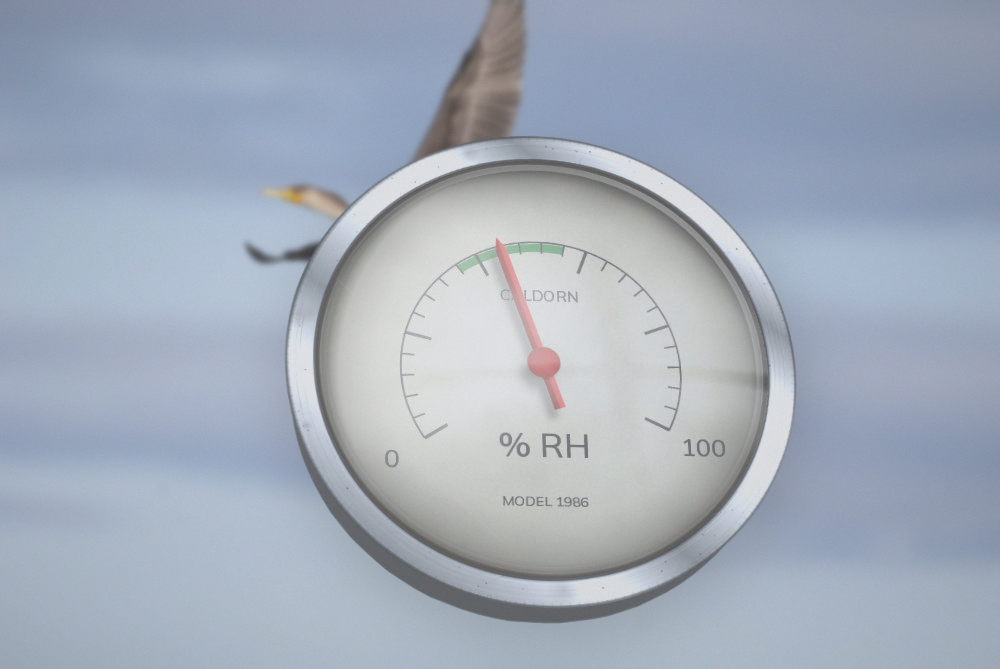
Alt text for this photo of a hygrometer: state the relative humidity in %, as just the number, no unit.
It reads 44
